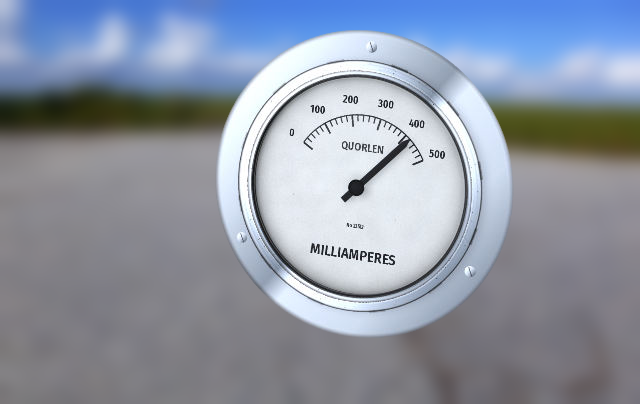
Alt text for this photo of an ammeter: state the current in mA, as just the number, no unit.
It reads 420
